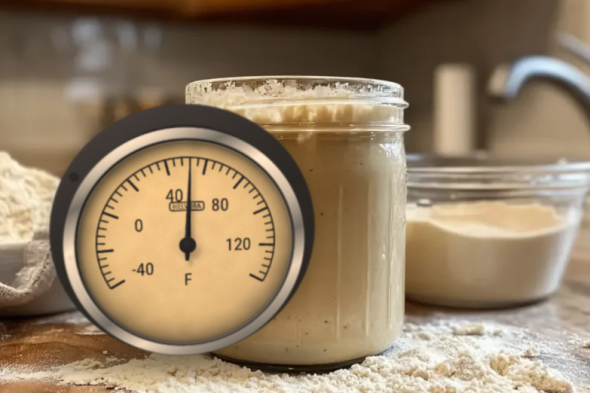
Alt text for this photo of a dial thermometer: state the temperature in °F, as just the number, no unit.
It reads 52
